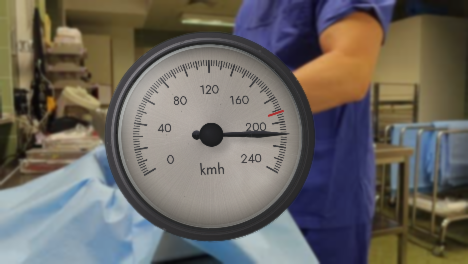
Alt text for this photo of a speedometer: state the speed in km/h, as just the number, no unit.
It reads 210
